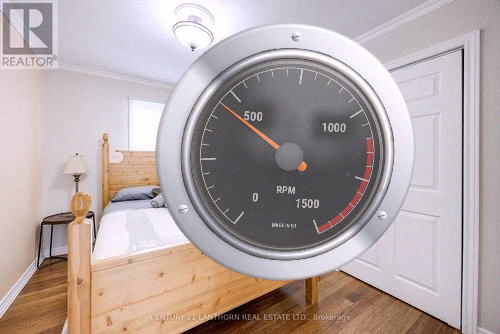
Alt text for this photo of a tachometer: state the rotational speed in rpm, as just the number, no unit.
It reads 450
